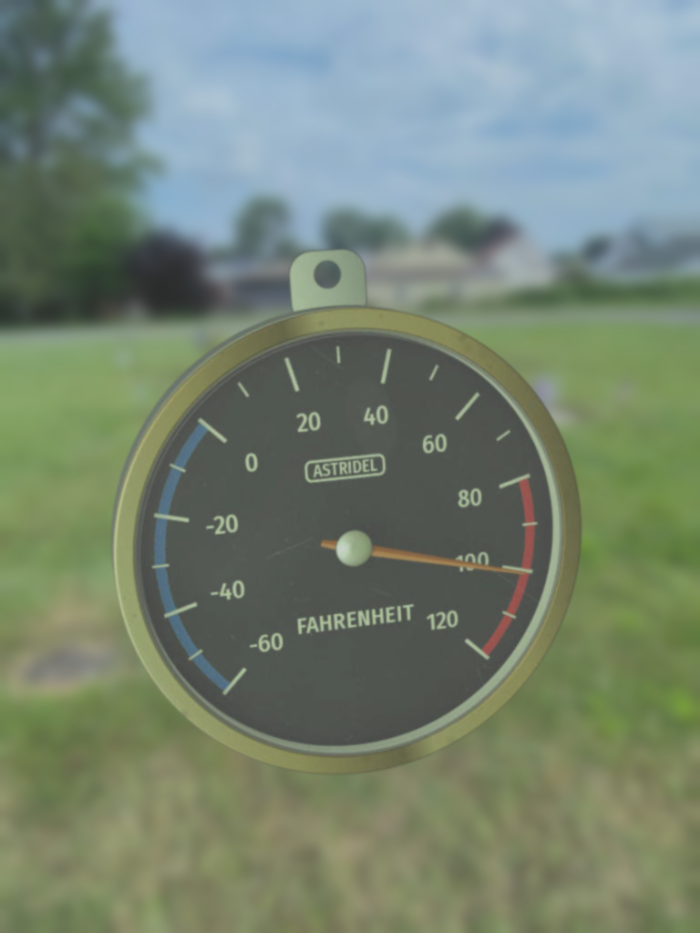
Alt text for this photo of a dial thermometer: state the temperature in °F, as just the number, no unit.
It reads 100
